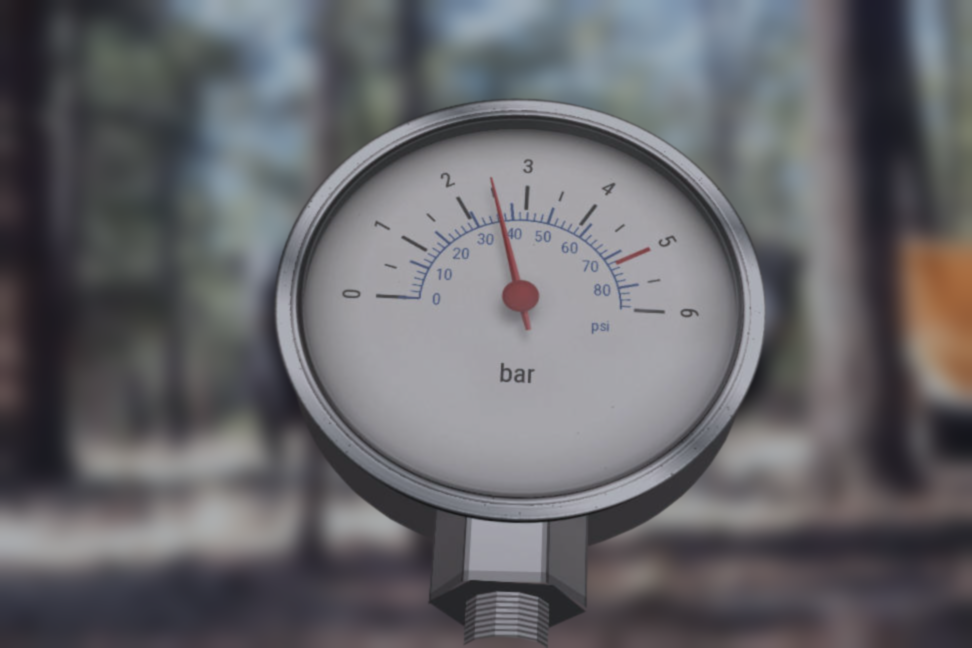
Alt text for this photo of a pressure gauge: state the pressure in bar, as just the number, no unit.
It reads 2.5
